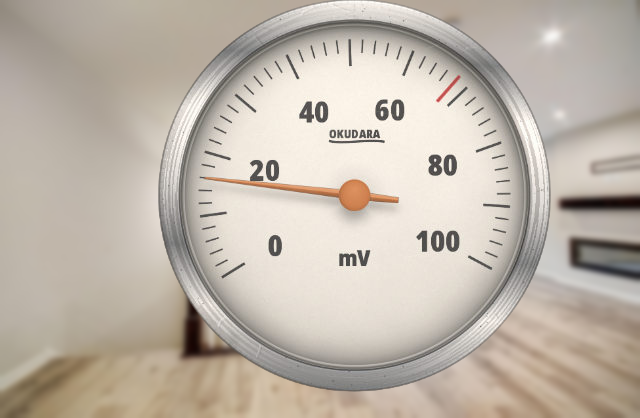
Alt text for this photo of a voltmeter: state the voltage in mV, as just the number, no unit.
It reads 16
